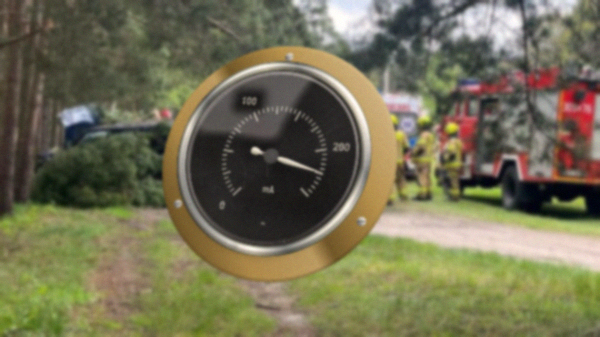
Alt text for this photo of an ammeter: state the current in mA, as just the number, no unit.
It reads 225
